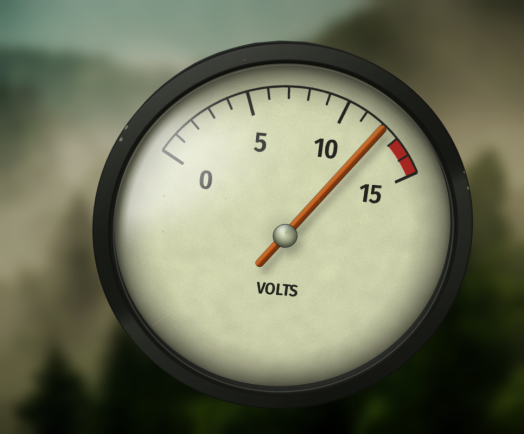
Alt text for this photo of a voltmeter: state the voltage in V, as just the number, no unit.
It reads 12
